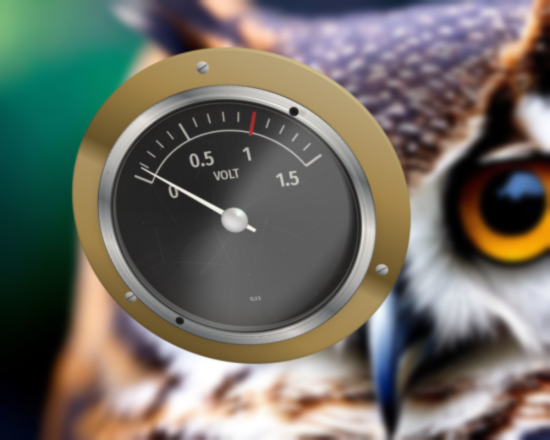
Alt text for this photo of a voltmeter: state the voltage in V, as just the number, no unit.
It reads 0.1
